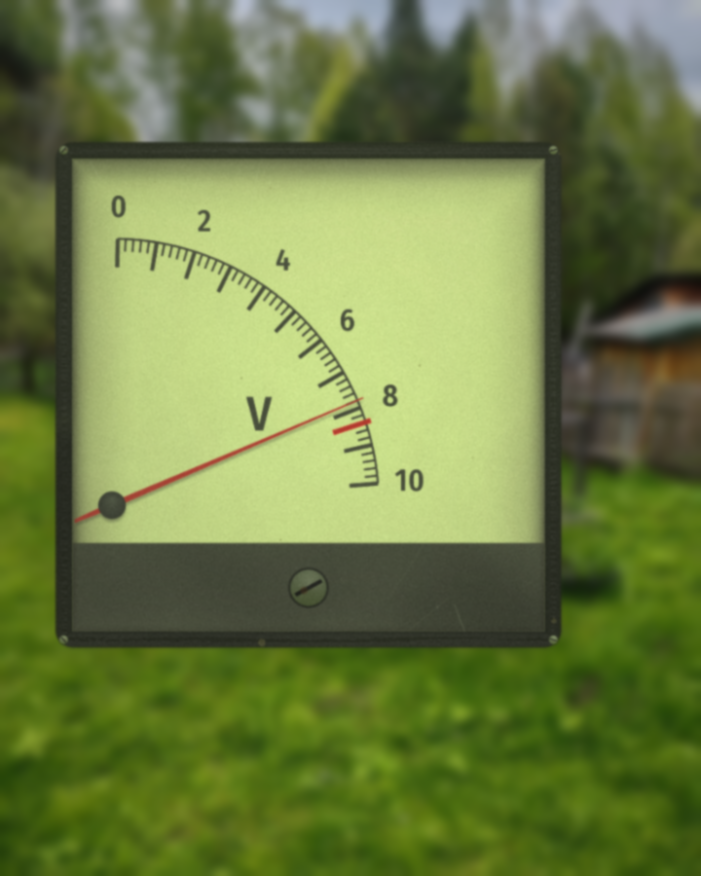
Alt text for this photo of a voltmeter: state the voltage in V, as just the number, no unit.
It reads 7.8
